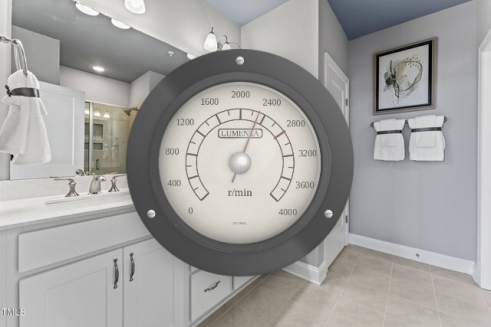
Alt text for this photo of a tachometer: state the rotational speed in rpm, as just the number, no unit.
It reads 2300
